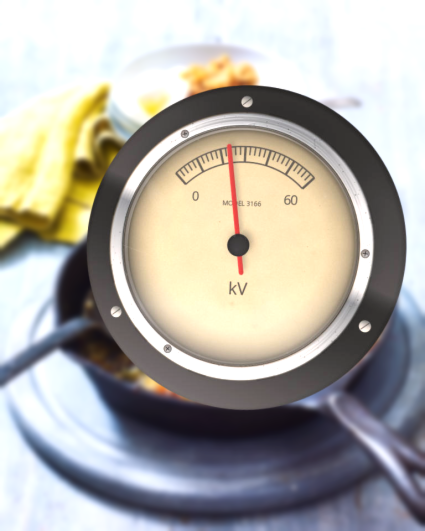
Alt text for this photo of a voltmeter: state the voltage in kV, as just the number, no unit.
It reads 24
